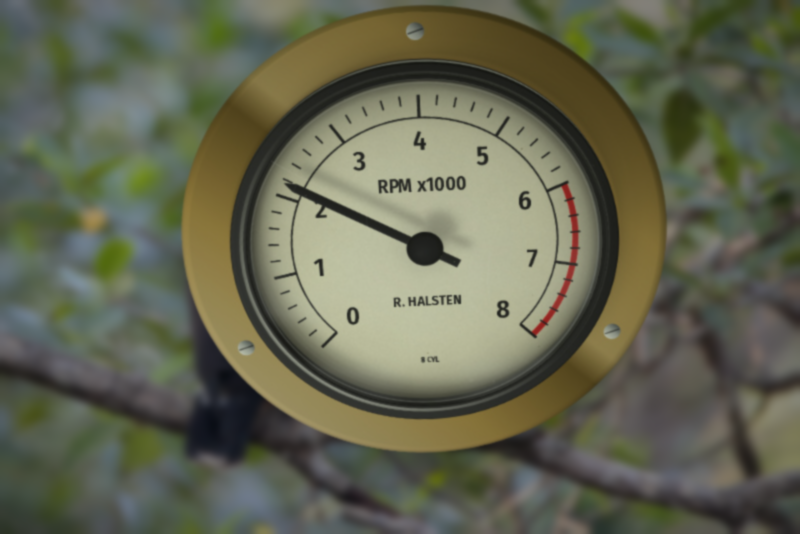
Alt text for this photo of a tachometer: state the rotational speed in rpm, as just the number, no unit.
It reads 2200
